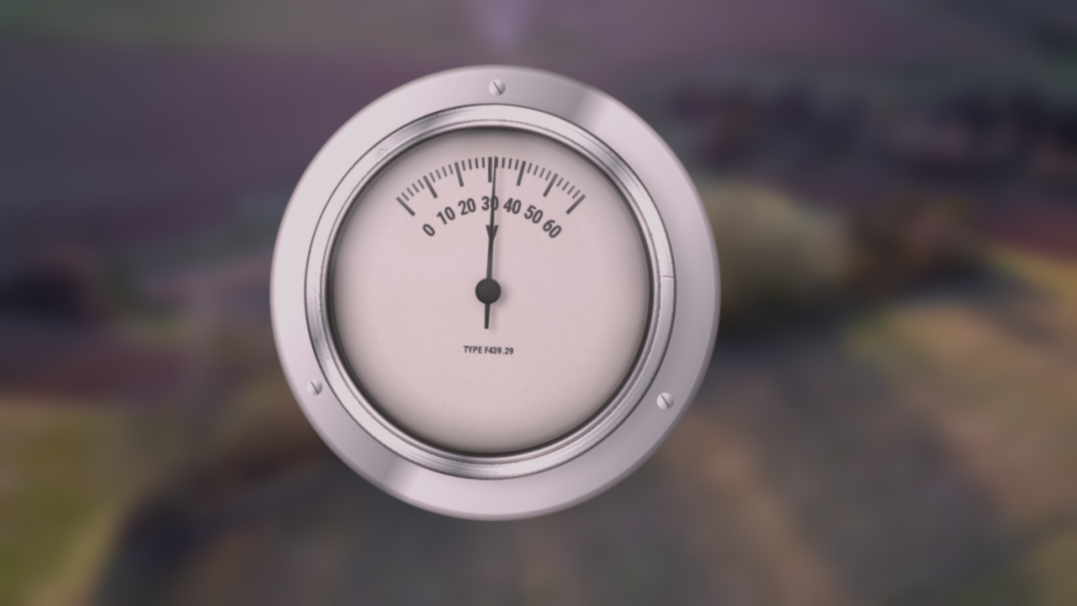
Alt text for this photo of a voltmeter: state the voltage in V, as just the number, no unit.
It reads 32
